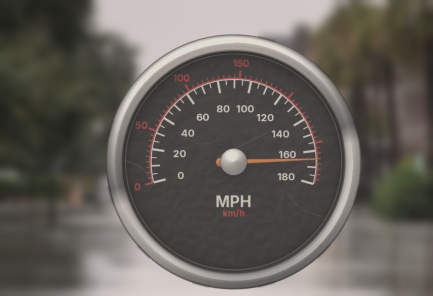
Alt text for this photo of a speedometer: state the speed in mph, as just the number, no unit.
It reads 165
